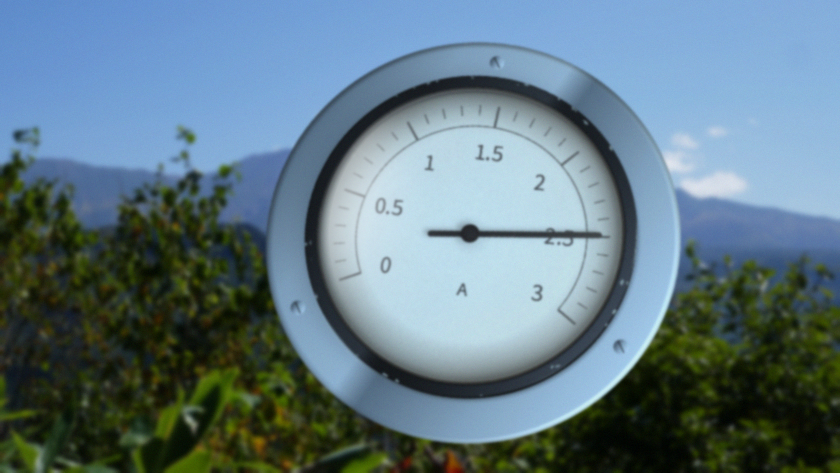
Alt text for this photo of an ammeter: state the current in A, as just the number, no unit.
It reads 2.5
